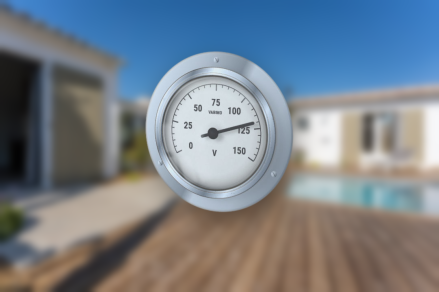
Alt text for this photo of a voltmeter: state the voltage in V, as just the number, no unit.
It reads 120
